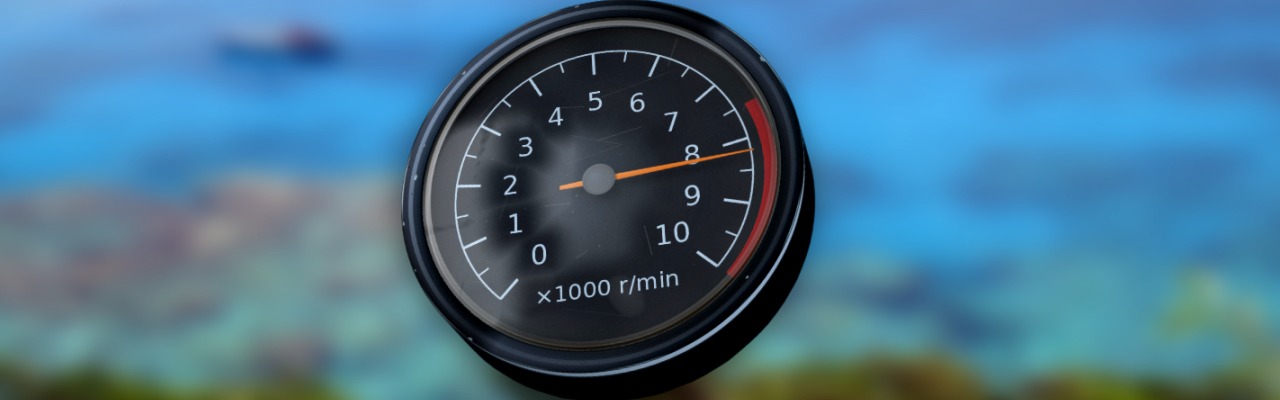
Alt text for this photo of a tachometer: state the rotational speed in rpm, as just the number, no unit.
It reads 8250
